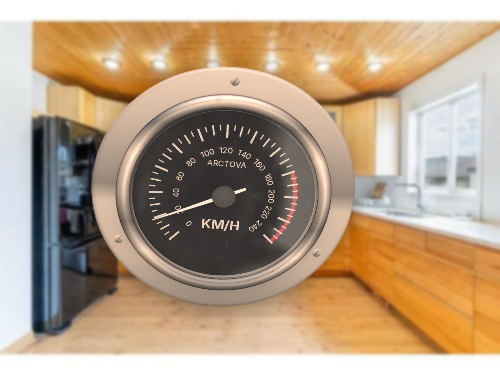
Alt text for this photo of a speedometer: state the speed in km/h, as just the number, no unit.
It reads 20
